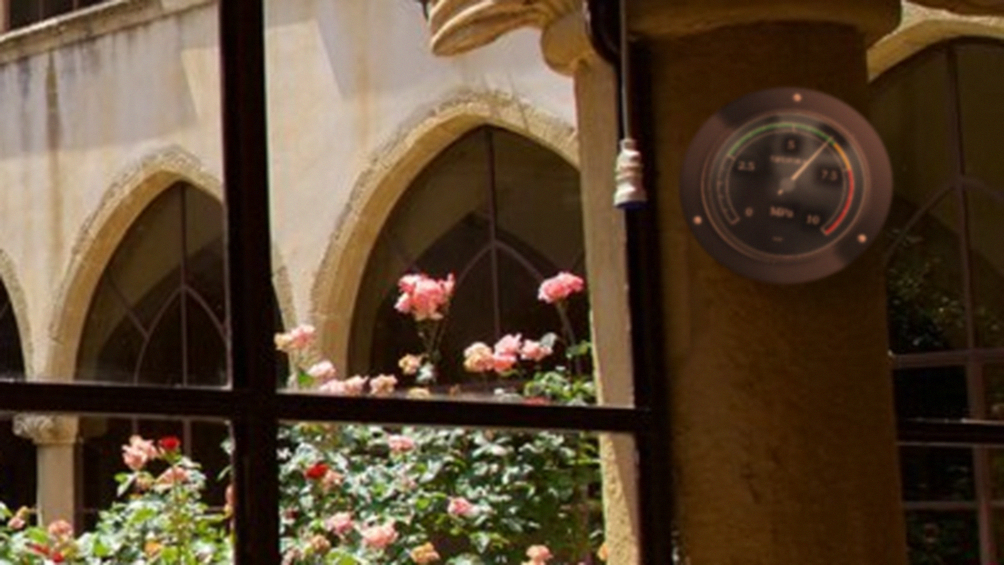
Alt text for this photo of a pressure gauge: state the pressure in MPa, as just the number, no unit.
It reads 6.25
